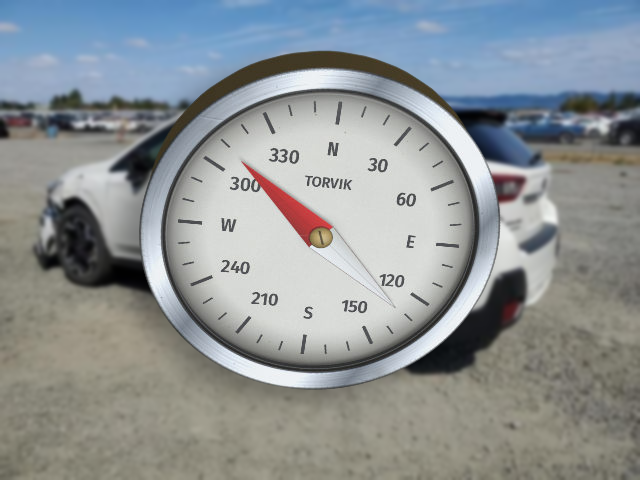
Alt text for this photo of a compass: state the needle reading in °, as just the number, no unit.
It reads 310
